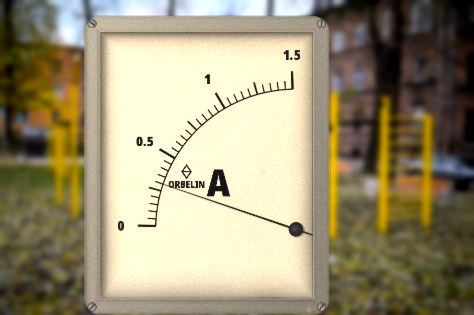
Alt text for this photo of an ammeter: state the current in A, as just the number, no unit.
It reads 0.3
